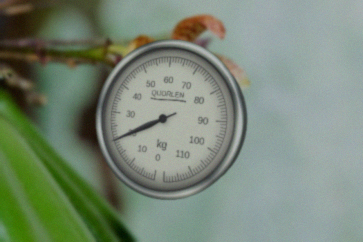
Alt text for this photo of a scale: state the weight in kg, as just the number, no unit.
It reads 20
